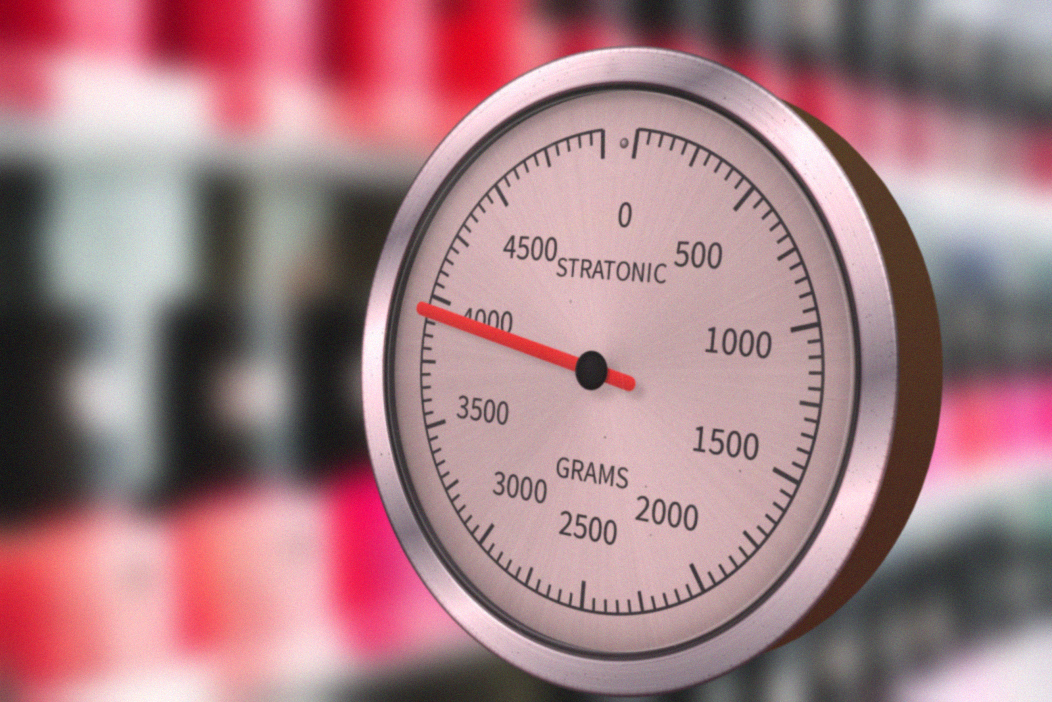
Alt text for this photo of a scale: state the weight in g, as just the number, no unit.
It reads 3950
